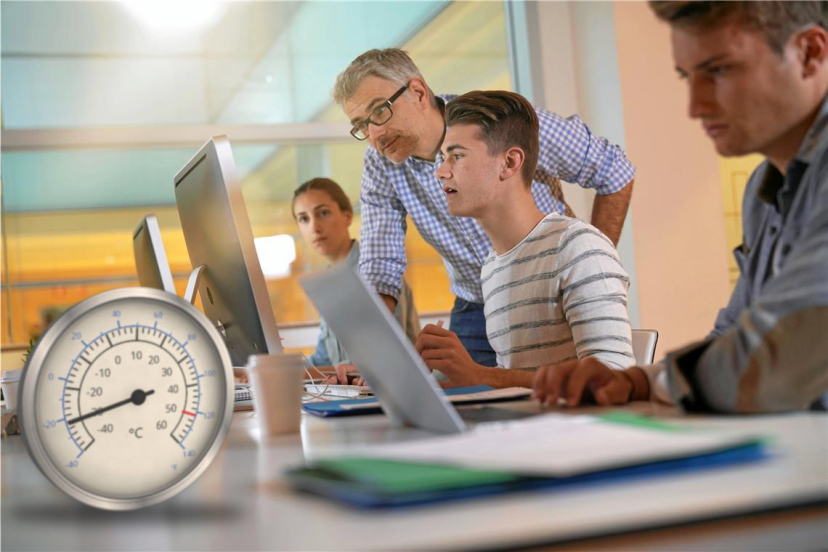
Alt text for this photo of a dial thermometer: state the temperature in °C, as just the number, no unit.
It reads -30
